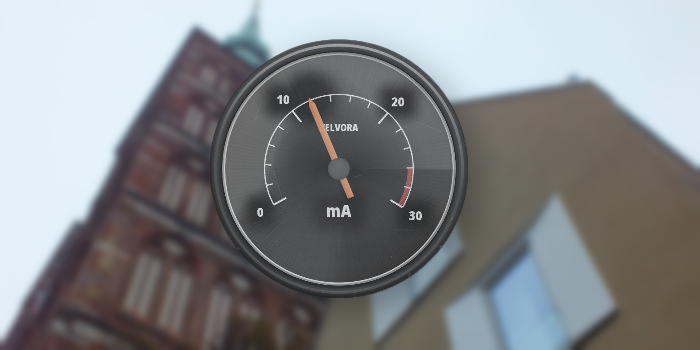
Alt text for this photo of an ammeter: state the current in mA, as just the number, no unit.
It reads 12
